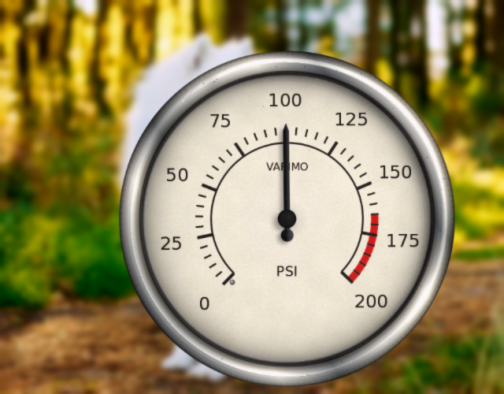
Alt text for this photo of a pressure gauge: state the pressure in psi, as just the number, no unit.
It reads 100
